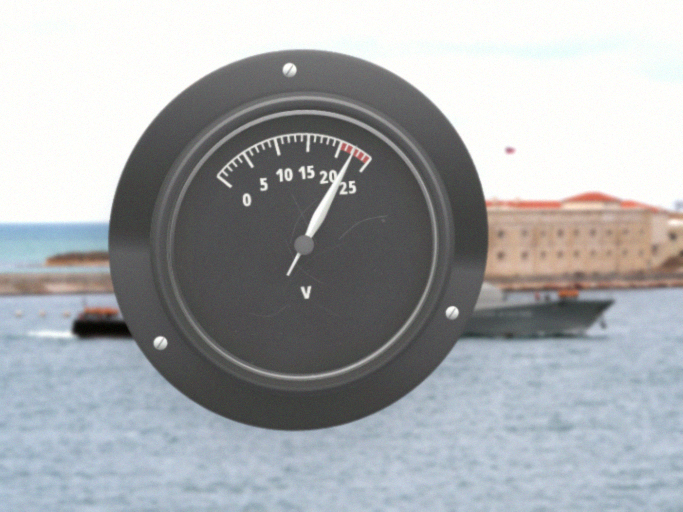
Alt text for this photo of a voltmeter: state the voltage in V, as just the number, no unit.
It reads 22
